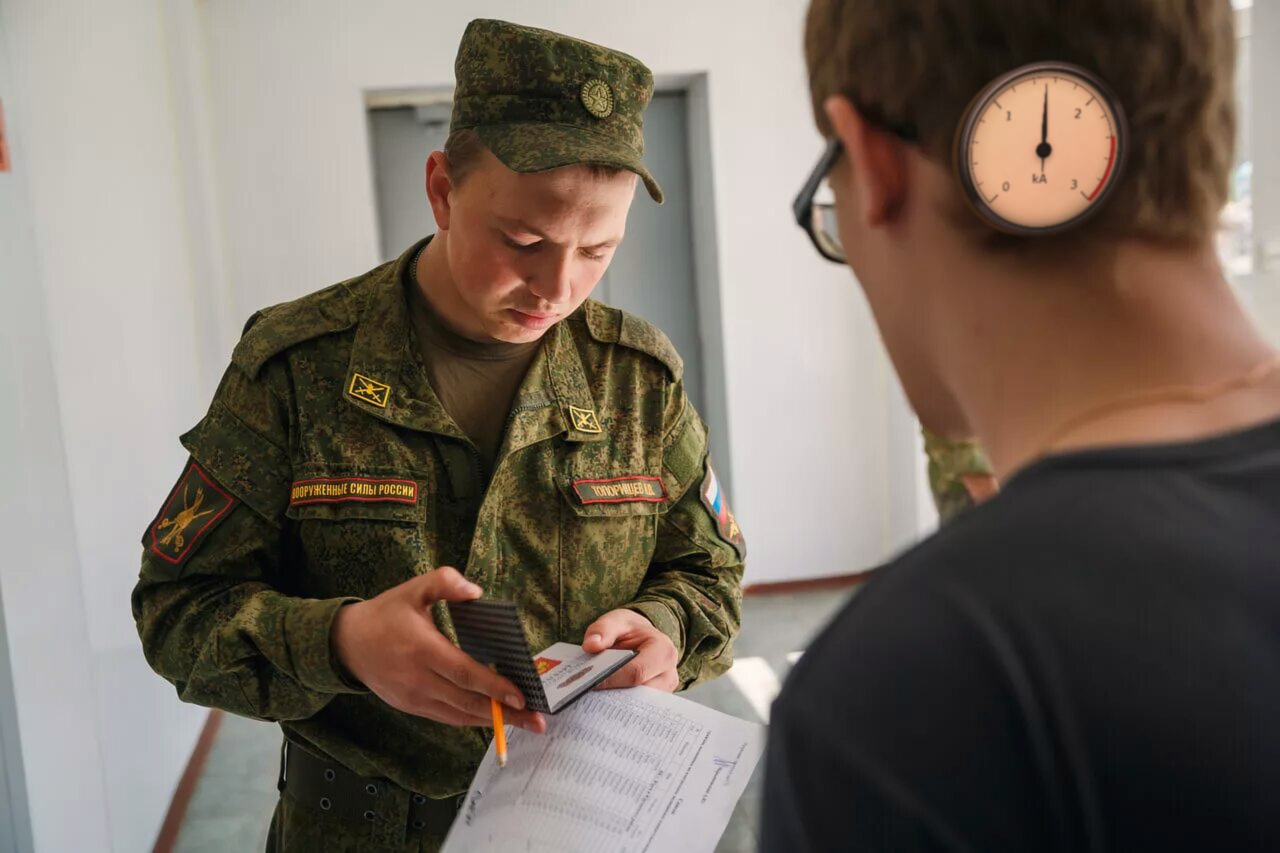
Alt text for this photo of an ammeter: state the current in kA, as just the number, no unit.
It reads 1.5
